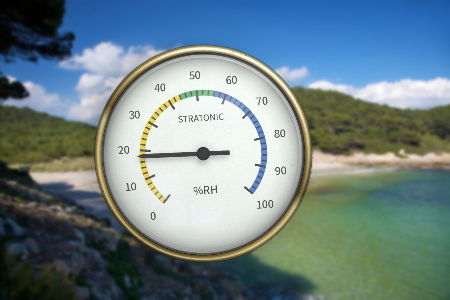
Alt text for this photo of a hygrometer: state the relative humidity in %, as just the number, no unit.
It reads 18
